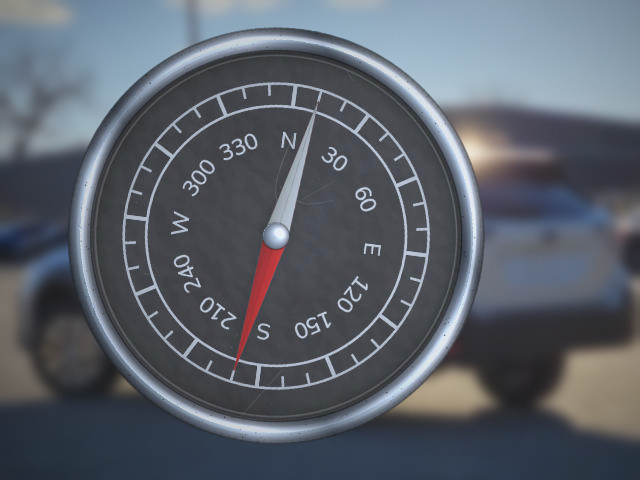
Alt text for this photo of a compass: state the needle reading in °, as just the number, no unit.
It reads 190
